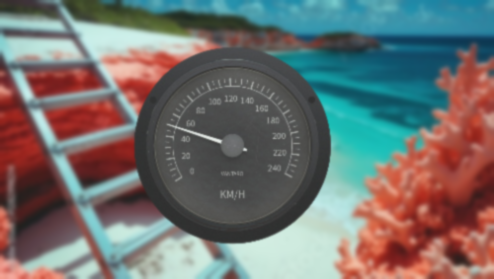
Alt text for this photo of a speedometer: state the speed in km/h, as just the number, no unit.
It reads 50
